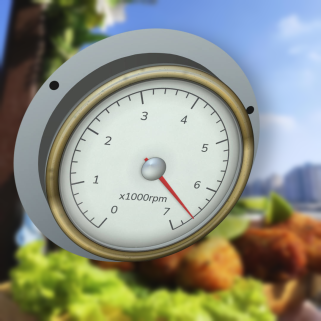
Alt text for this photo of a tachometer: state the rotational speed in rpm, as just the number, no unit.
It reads 6600
